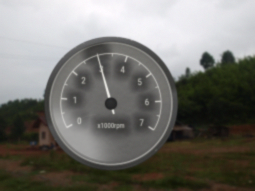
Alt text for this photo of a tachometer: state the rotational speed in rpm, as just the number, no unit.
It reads 3000
